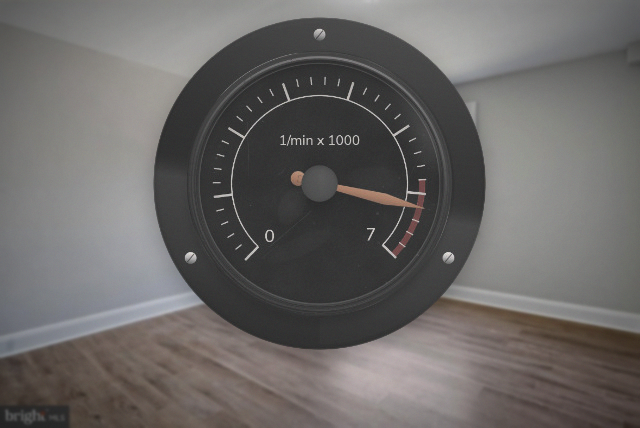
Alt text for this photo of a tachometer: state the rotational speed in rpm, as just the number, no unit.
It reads 6200
